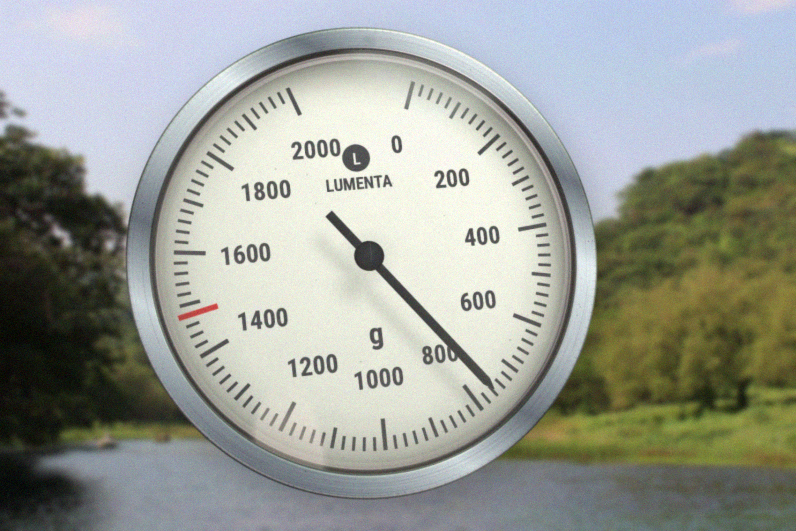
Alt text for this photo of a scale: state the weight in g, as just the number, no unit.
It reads 760
